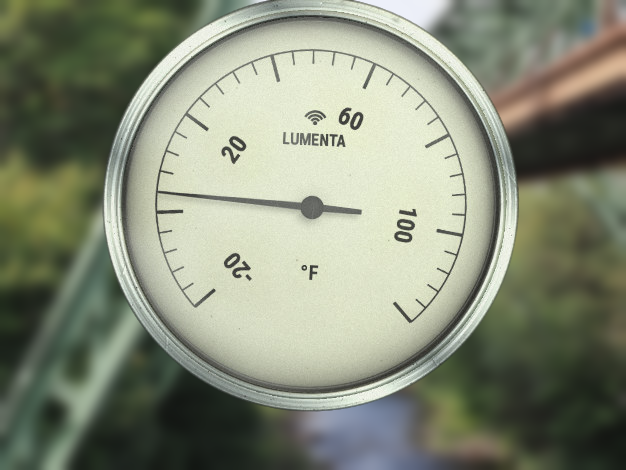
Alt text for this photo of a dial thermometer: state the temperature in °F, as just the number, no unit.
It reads 4
